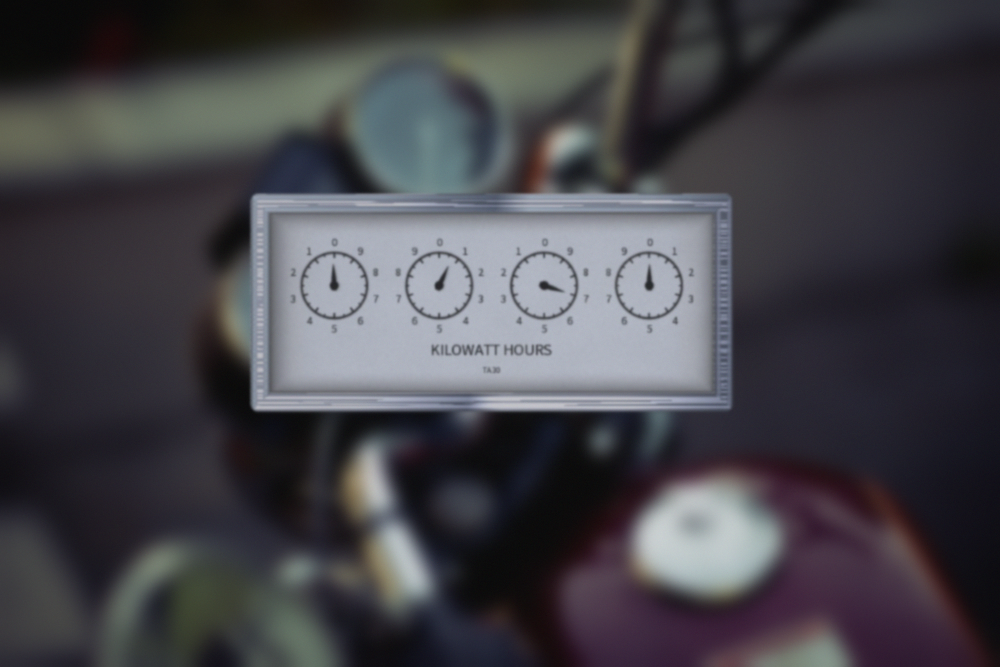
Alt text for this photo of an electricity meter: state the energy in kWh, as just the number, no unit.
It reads 70
